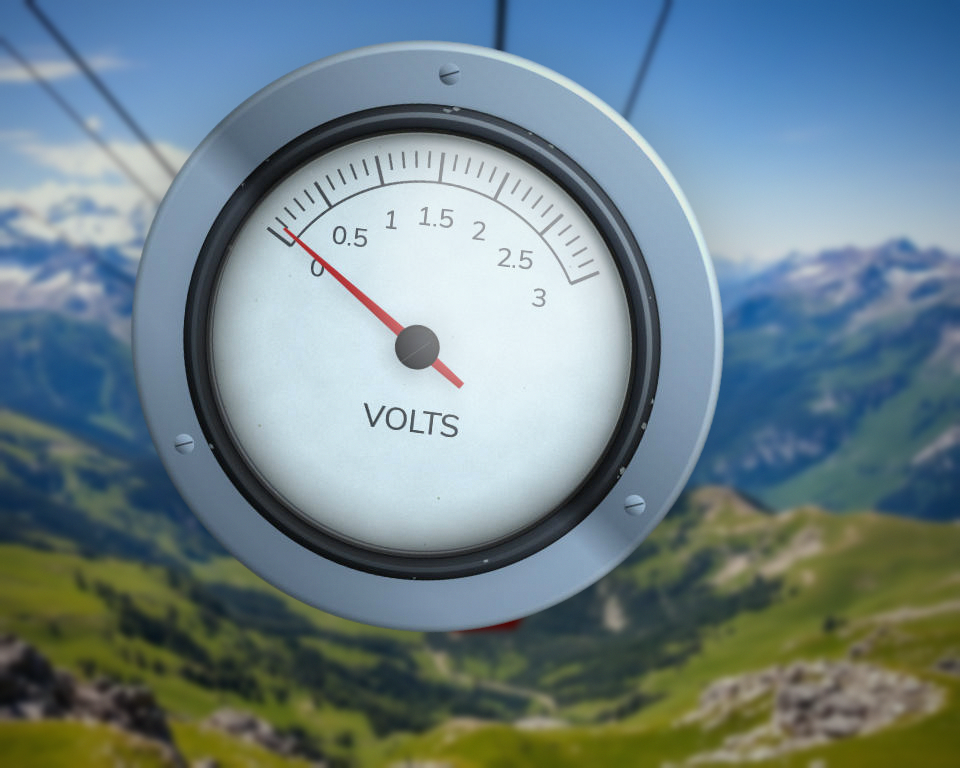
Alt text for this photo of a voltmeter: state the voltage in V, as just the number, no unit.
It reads 0.1
